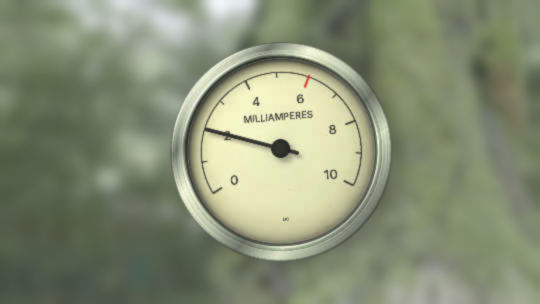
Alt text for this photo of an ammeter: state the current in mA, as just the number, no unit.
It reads 2
